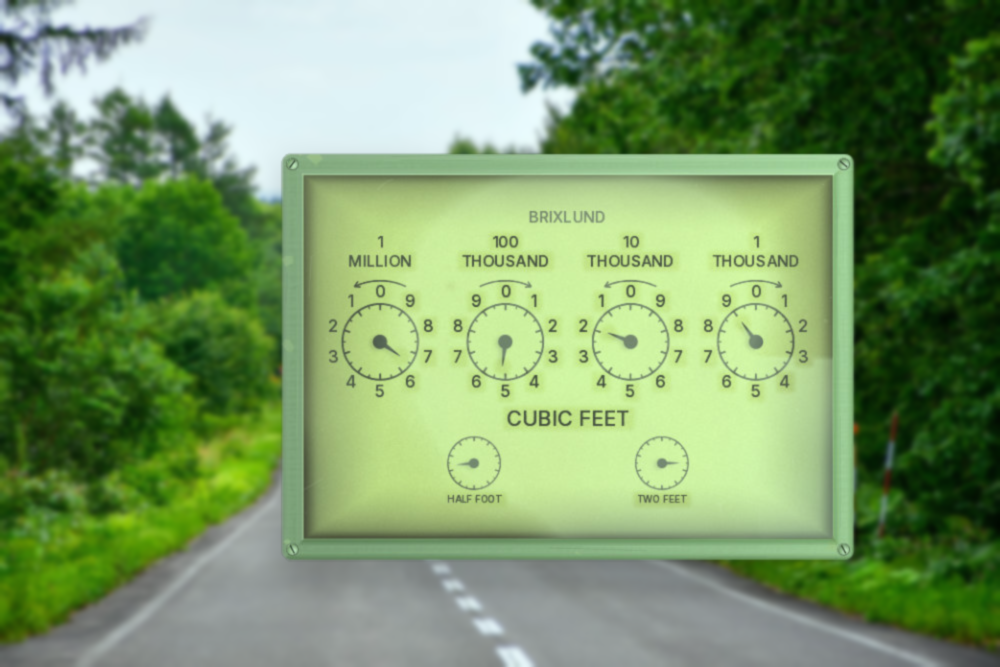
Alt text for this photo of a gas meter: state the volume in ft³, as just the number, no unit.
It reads 651900
